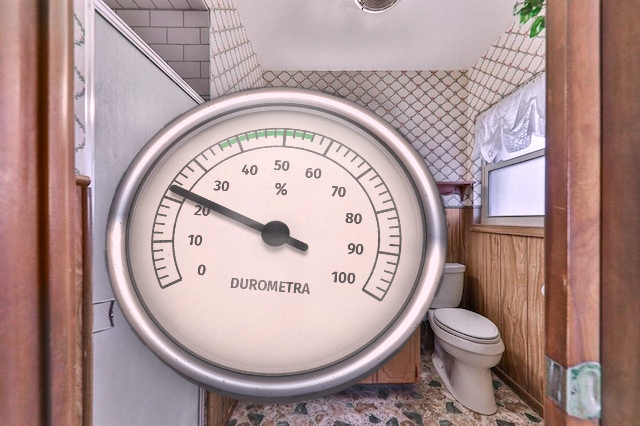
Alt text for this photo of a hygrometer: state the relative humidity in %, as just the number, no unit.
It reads 22
